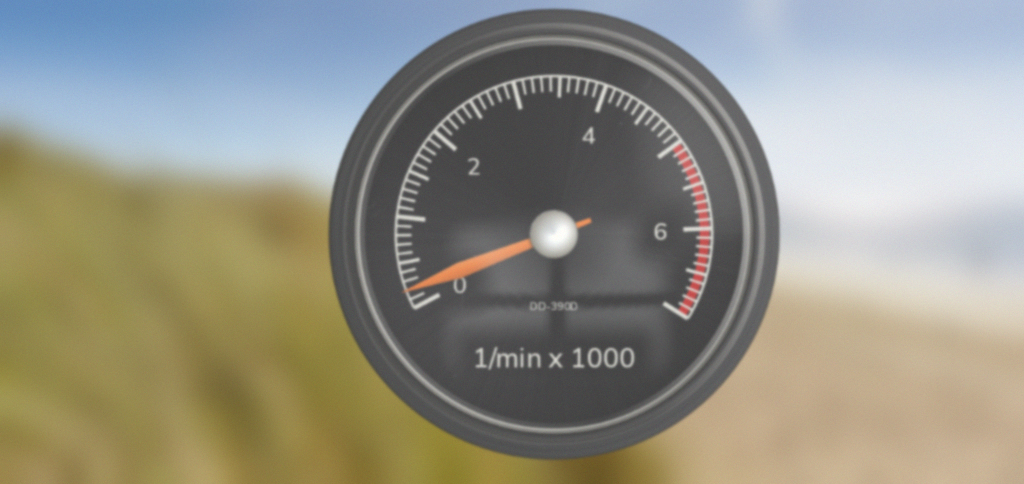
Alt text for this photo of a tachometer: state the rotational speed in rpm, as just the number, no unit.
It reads 200
